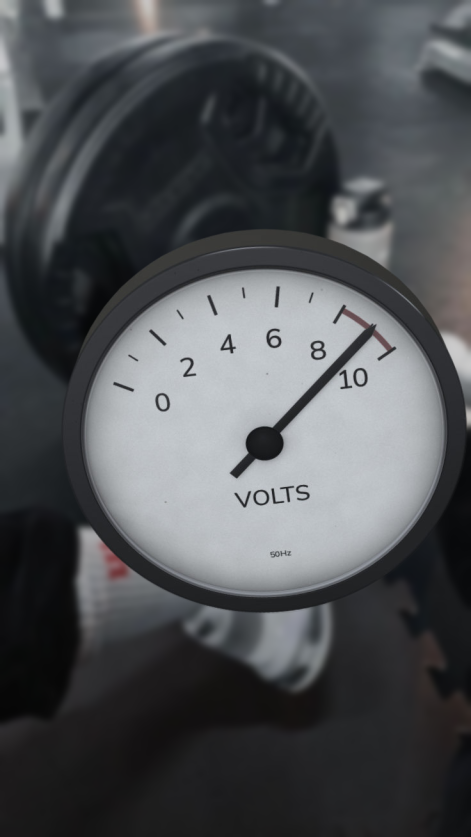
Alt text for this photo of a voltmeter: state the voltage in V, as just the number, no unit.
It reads 9
